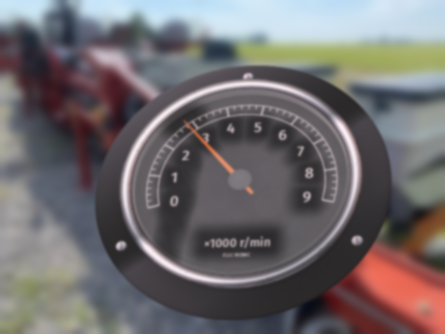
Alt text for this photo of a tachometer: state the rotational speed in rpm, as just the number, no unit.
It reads 2800
